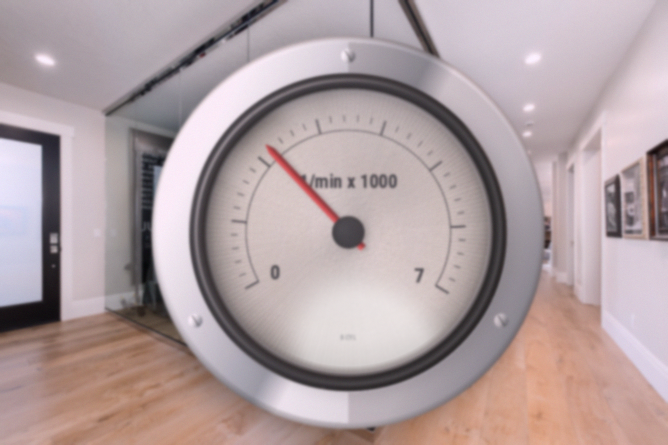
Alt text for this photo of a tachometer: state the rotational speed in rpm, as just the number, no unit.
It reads 2200
